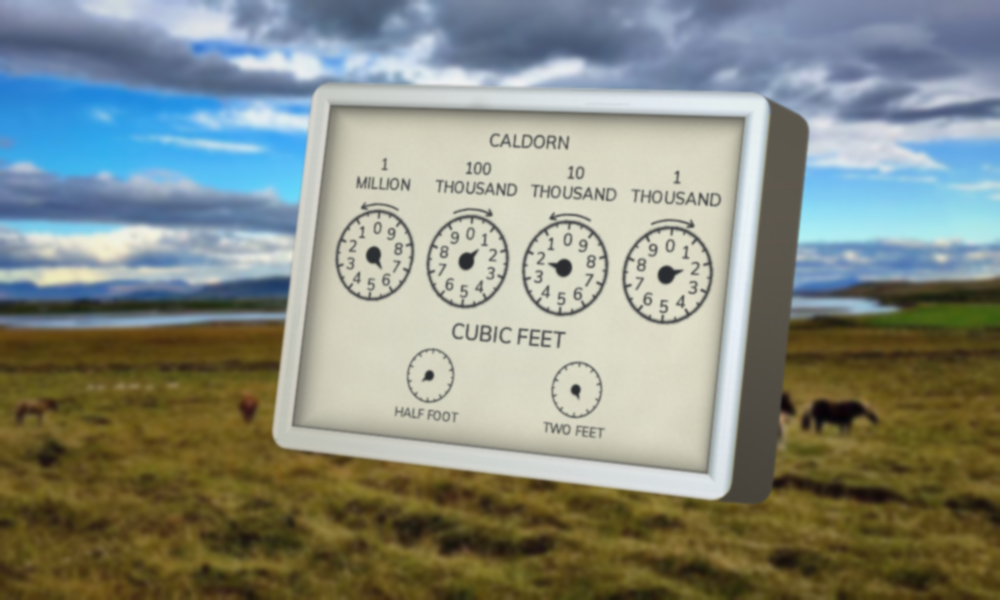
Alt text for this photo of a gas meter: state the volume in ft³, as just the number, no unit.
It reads 612200
